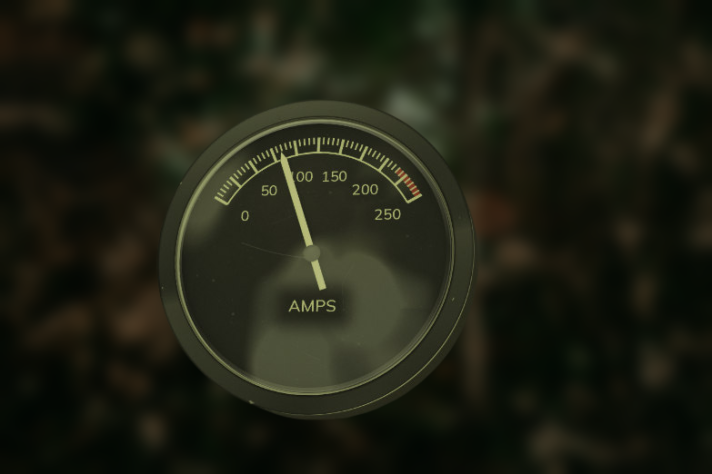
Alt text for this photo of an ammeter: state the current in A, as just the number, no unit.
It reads 85
